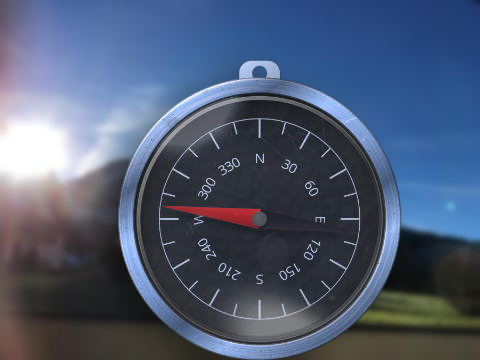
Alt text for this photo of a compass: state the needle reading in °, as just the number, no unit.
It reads 277.5
